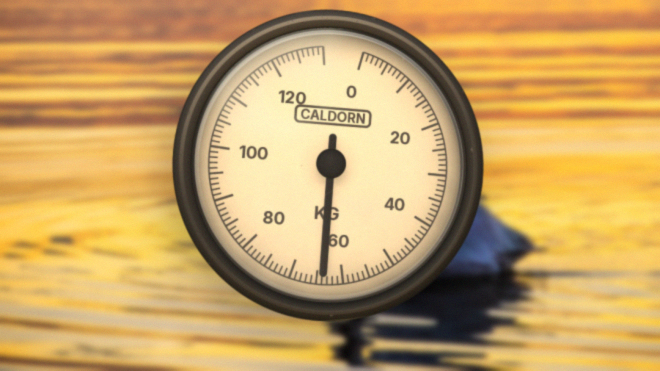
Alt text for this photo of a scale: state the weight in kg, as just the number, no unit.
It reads 64
